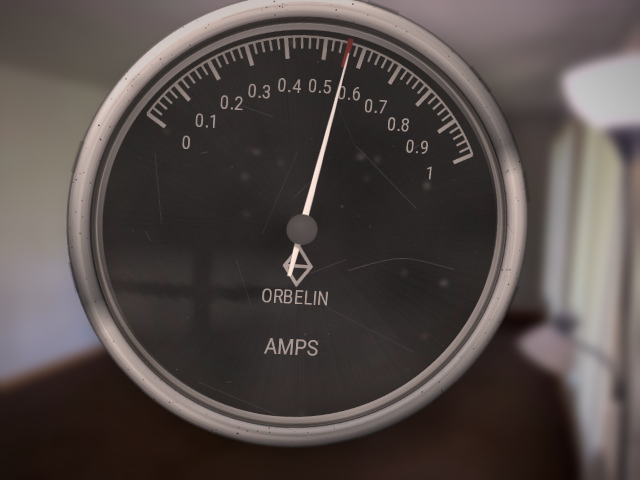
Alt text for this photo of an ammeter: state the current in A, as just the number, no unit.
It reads 0.56
